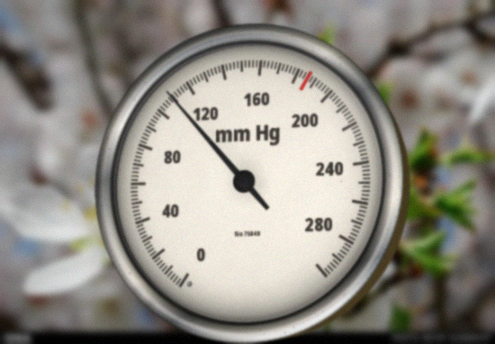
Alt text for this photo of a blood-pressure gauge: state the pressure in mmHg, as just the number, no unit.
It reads 110
